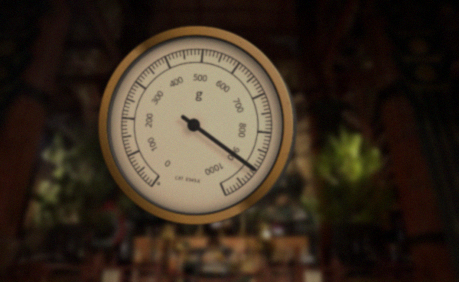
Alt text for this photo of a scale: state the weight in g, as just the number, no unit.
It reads 900
